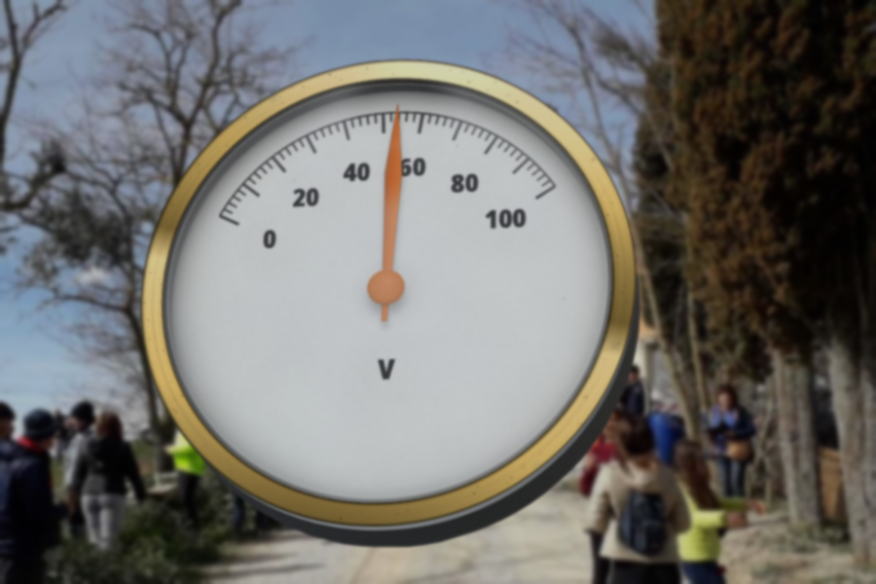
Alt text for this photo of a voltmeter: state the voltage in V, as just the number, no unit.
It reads 54
